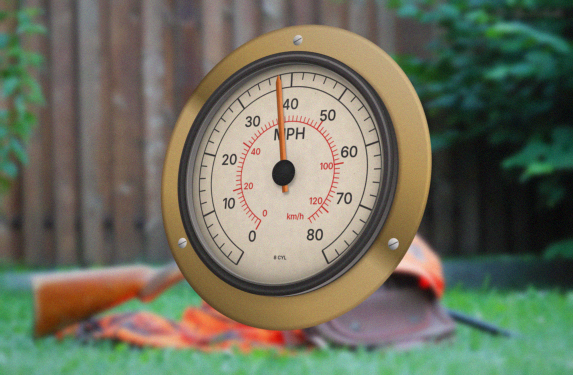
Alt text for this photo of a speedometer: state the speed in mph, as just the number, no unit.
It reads 38
